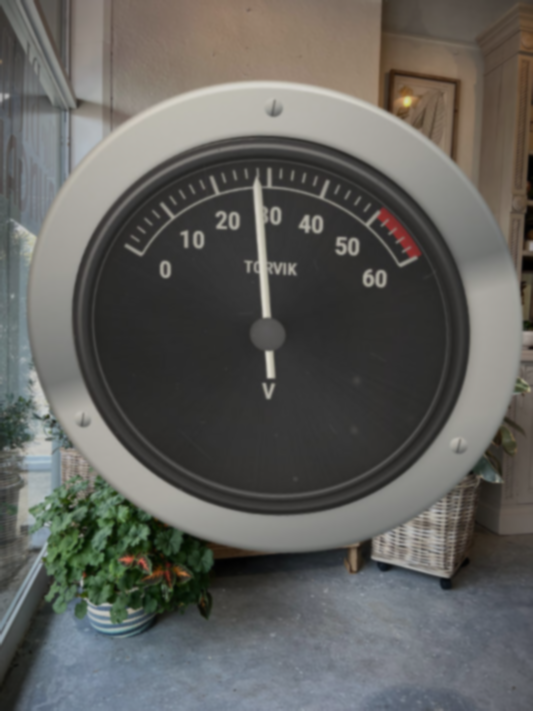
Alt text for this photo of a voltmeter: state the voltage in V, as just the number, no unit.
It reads 28
